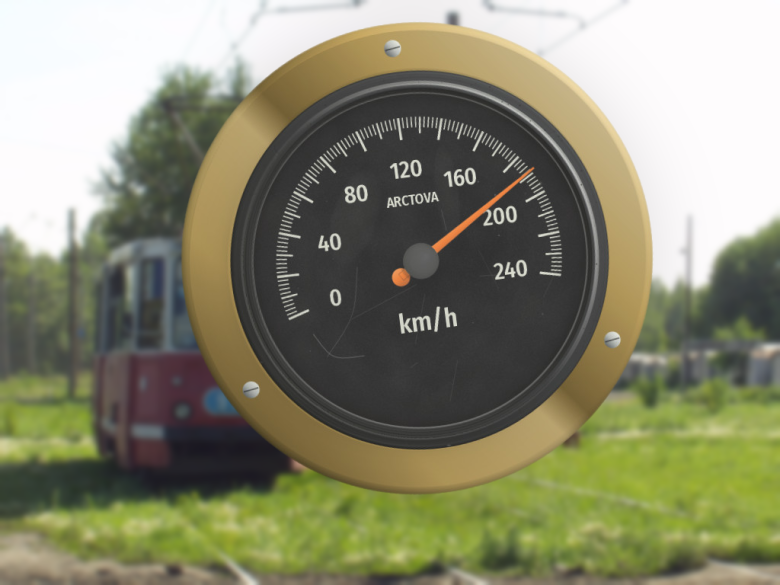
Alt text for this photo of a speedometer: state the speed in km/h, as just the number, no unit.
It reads 188
